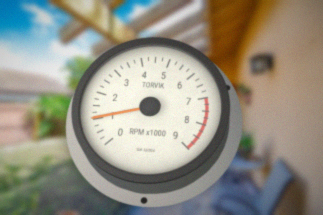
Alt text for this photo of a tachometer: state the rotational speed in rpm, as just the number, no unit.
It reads 1000
